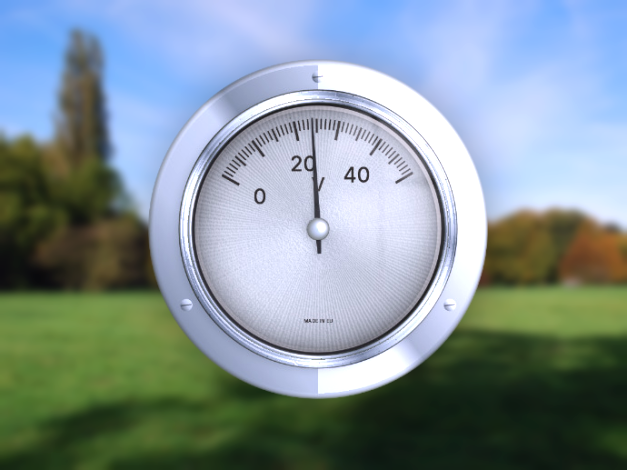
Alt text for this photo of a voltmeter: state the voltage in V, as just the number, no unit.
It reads 24
